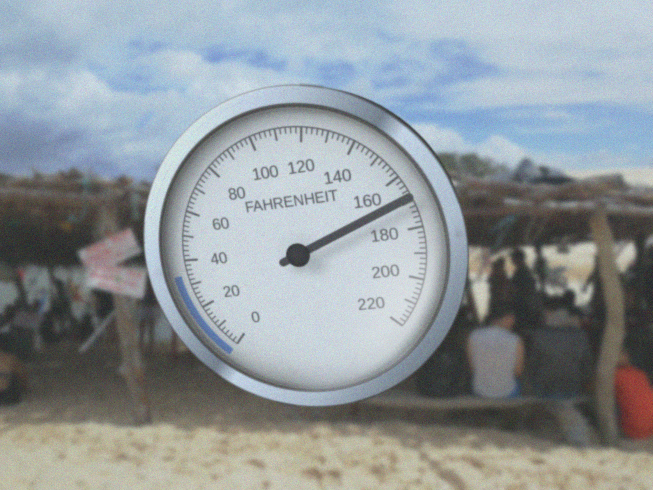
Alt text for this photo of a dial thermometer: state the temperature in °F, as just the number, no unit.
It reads 168
